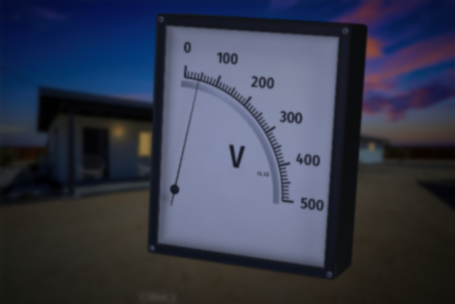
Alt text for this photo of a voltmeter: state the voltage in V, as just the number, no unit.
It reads 50
